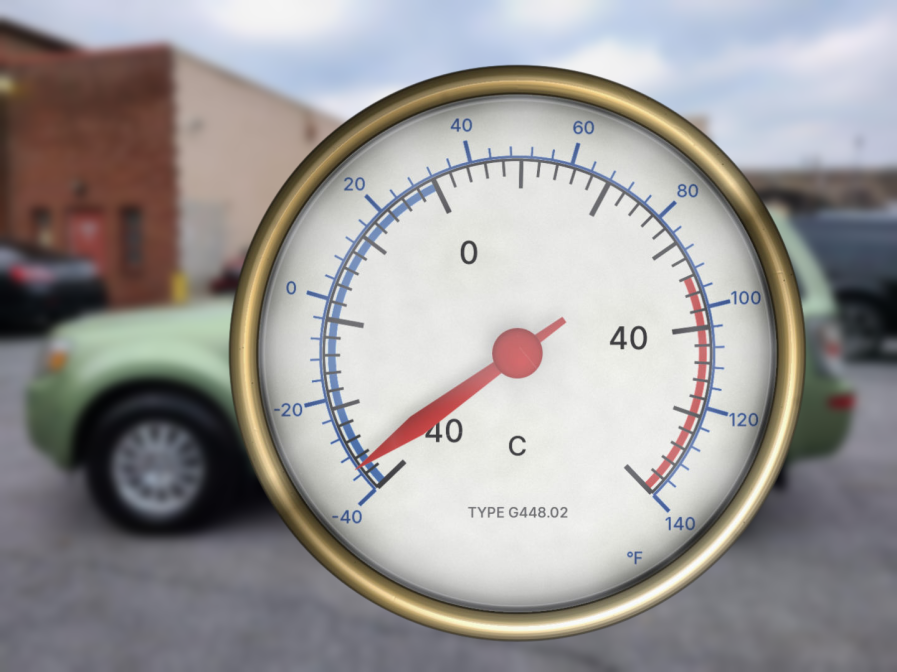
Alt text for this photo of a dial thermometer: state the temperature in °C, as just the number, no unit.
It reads -37
